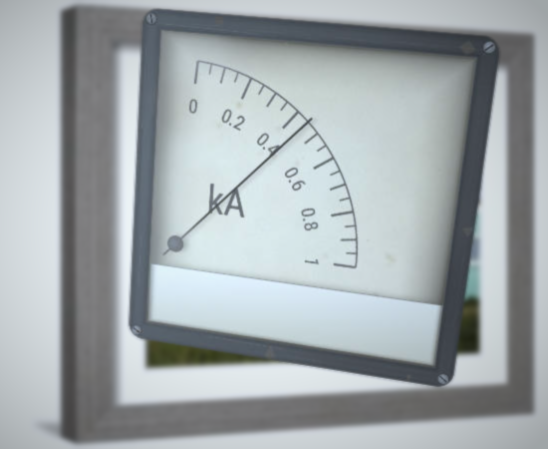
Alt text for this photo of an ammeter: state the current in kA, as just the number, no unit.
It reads 0.45
